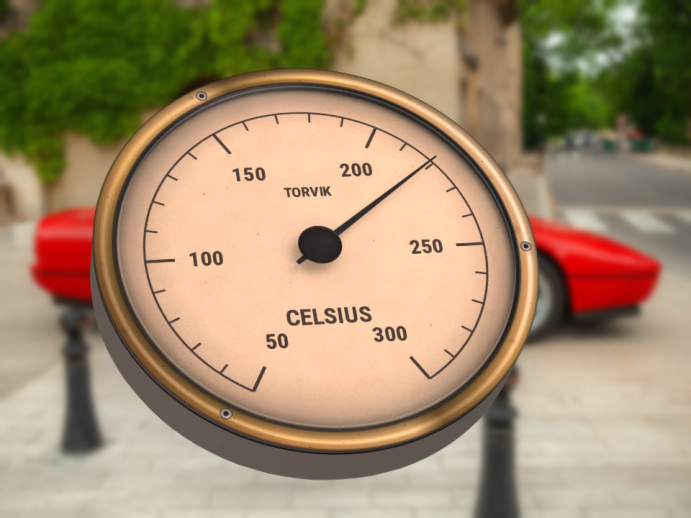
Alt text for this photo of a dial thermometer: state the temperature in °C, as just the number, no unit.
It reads 220
